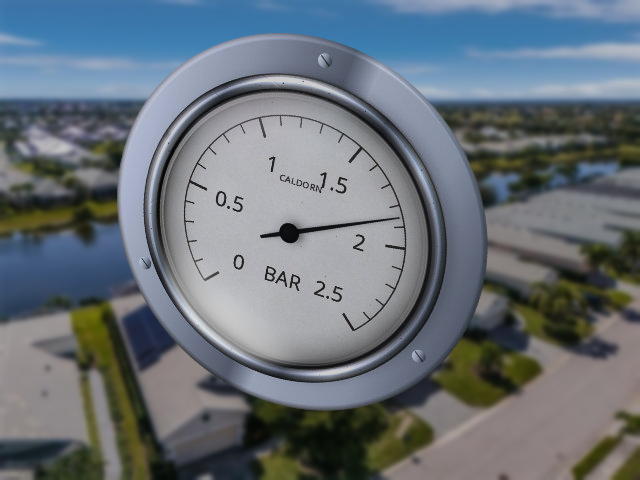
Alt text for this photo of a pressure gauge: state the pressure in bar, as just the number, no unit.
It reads 1.85
